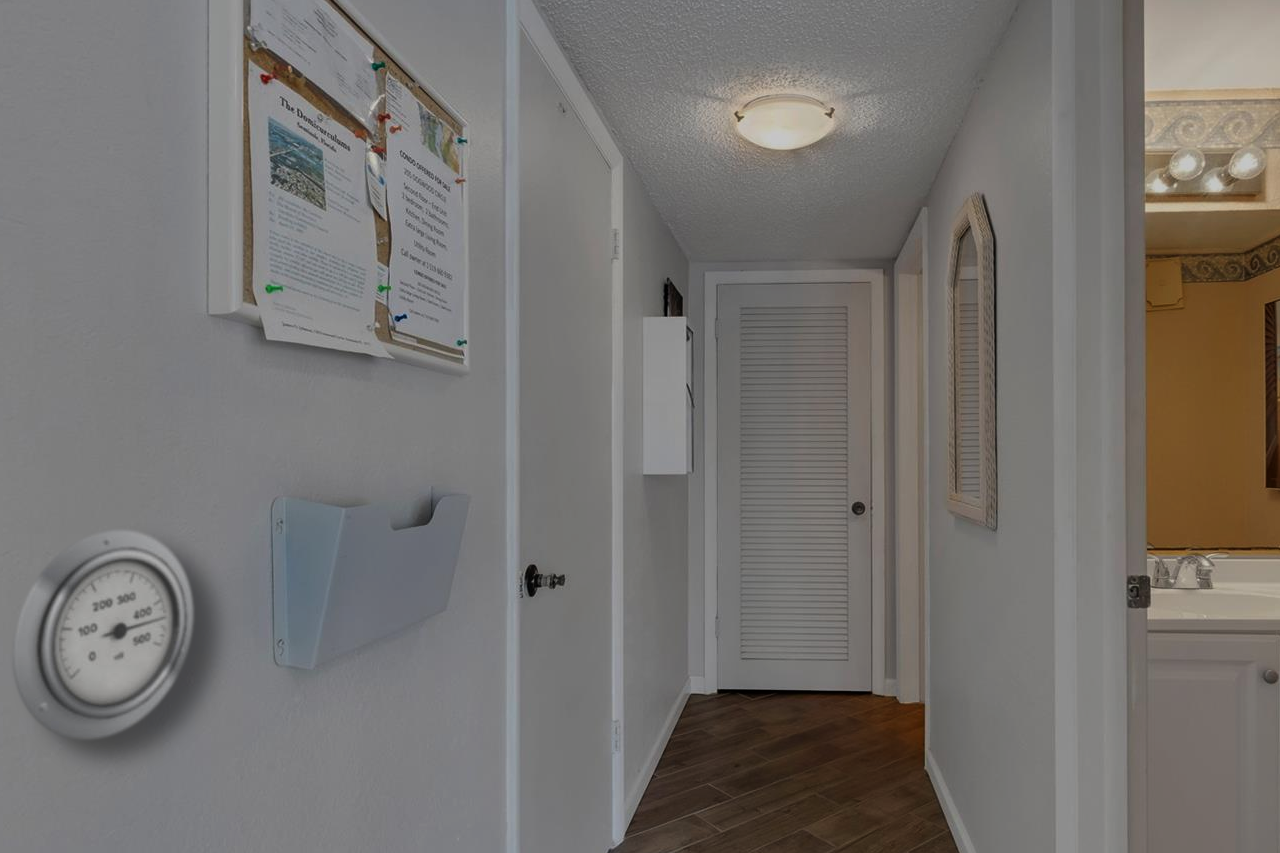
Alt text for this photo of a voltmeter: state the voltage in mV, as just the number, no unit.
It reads 440
